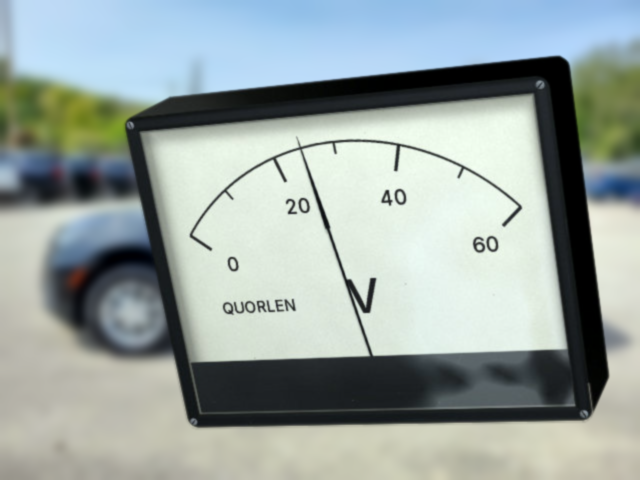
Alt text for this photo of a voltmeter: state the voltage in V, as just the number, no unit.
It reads 25
